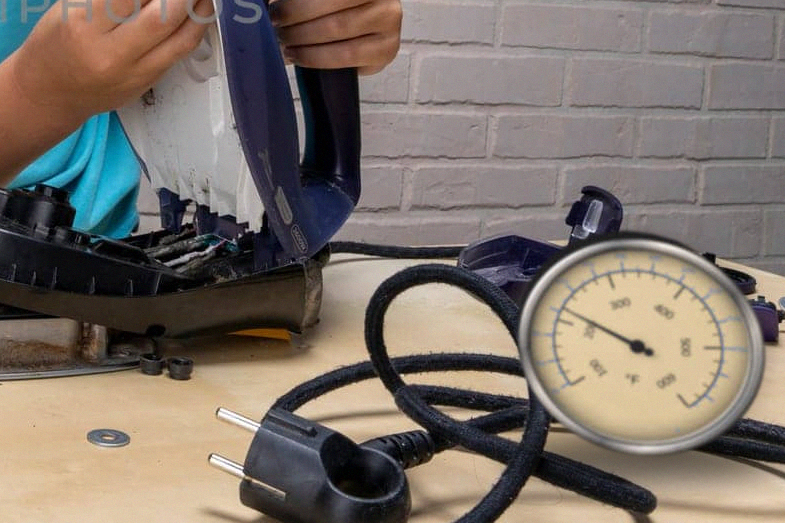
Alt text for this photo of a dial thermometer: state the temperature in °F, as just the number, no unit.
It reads 220
